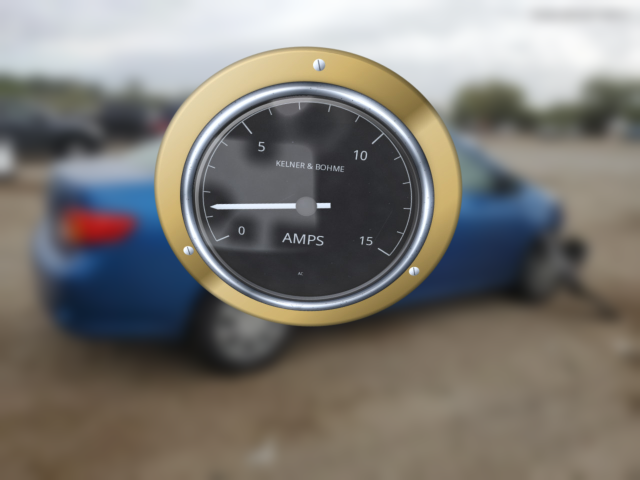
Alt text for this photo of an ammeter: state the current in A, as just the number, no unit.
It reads 1.5
